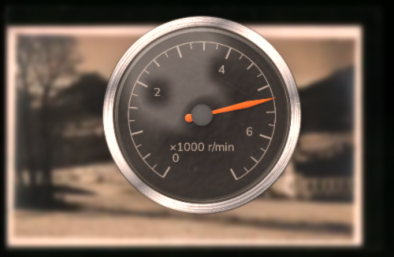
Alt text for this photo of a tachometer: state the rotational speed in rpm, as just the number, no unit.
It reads 5250
